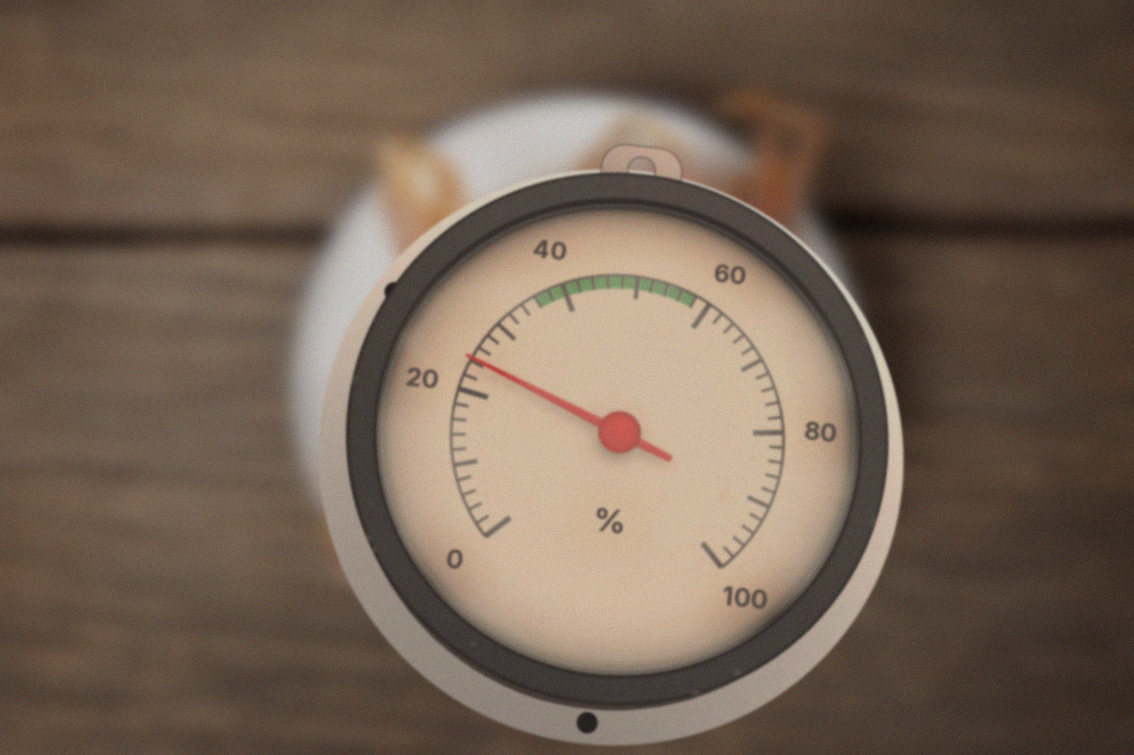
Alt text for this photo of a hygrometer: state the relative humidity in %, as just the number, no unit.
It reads 24
